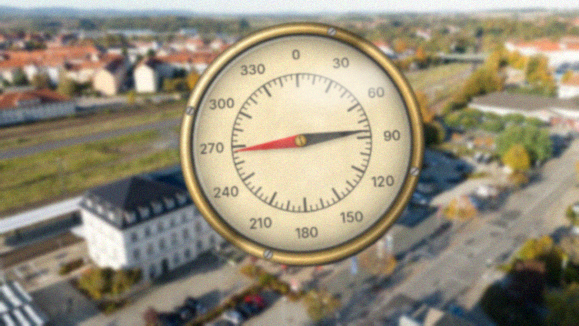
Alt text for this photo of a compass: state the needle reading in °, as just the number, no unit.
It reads 265
